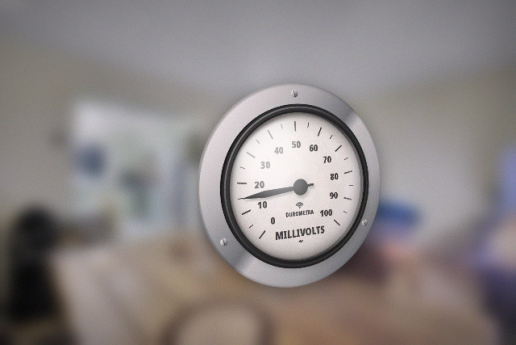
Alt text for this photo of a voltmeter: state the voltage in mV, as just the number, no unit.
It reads 15
